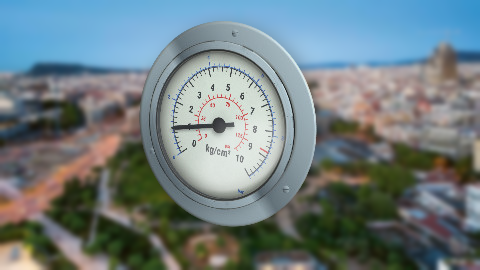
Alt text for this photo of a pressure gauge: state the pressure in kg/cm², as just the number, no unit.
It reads 1
